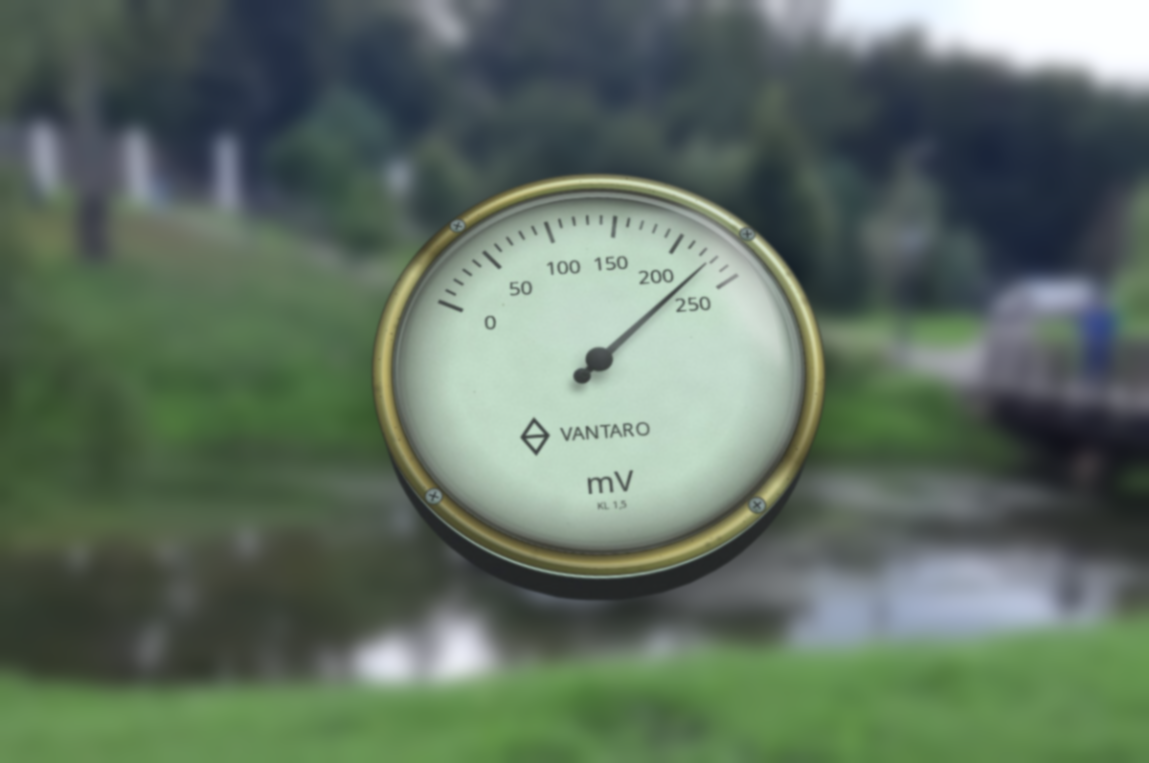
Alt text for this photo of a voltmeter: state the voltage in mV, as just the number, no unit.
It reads 230
